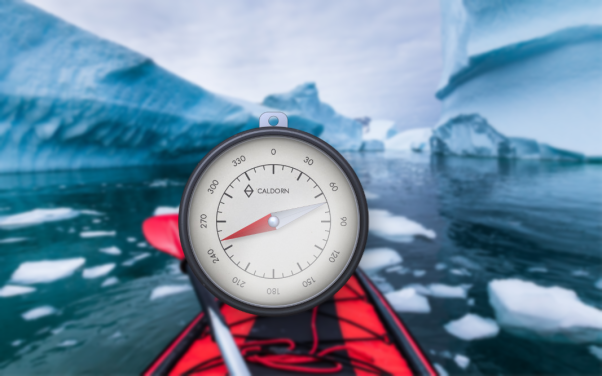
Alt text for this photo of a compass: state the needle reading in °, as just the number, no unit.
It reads 250
